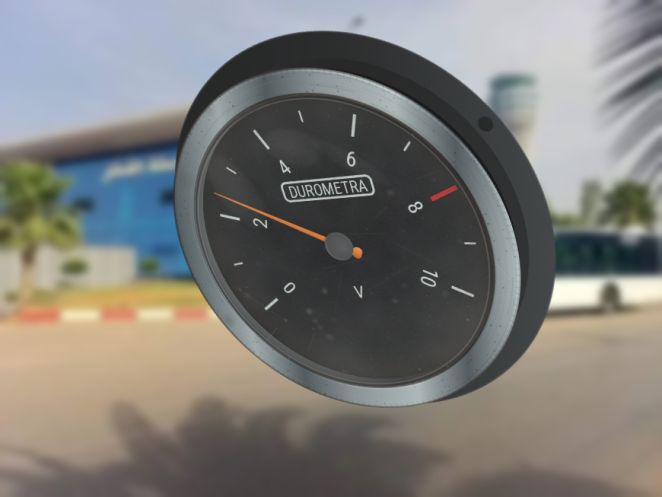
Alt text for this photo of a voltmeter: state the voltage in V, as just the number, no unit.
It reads 2.5
